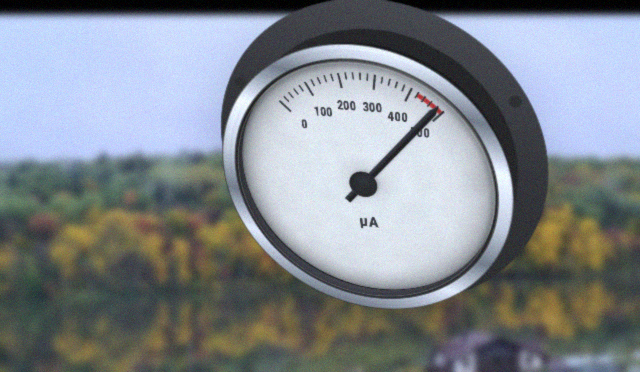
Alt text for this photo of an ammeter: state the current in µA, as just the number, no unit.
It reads 480
